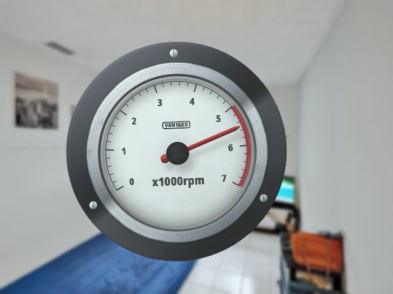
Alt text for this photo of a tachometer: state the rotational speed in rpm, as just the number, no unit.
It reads 5500
